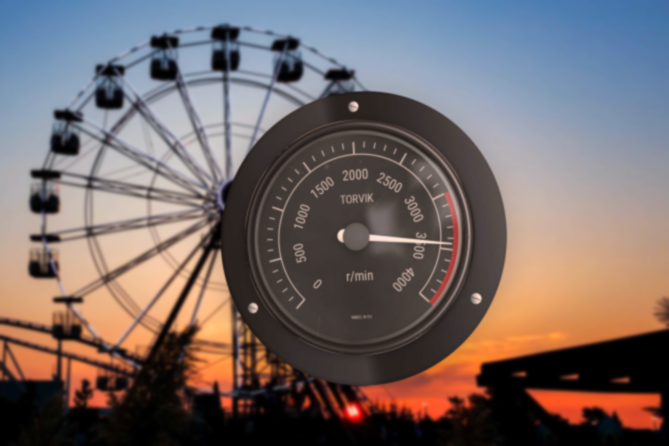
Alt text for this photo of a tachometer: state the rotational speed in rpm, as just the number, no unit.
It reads 3450
